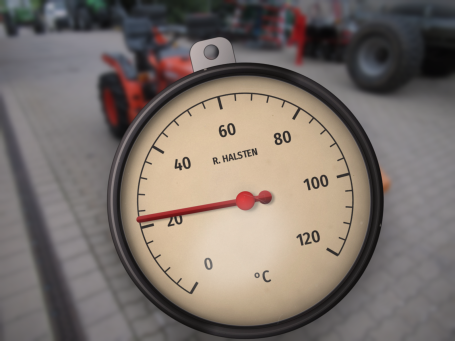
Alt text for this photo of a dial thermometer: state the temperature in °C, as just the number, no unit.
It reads 22
